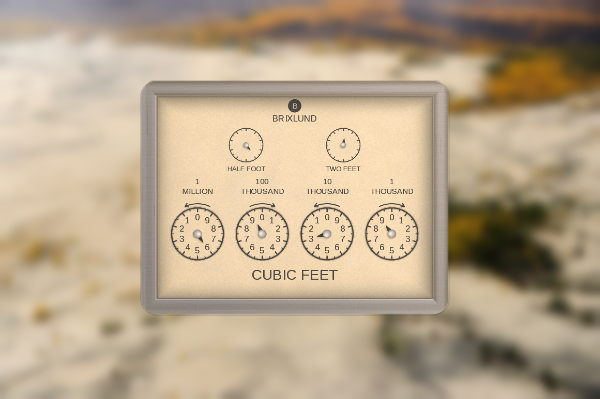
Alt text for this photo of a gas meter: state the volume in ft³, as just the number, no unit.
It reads 592900
